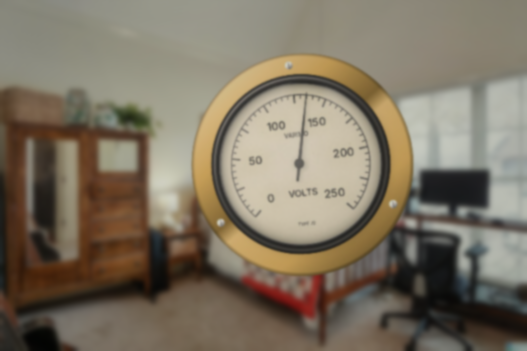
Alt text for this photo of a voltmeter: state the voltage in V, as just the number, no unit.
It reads 135
